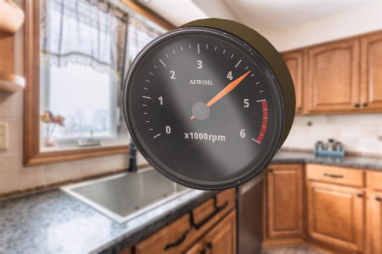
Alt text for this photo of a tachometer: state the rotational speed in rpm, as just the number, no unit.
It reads 4300
